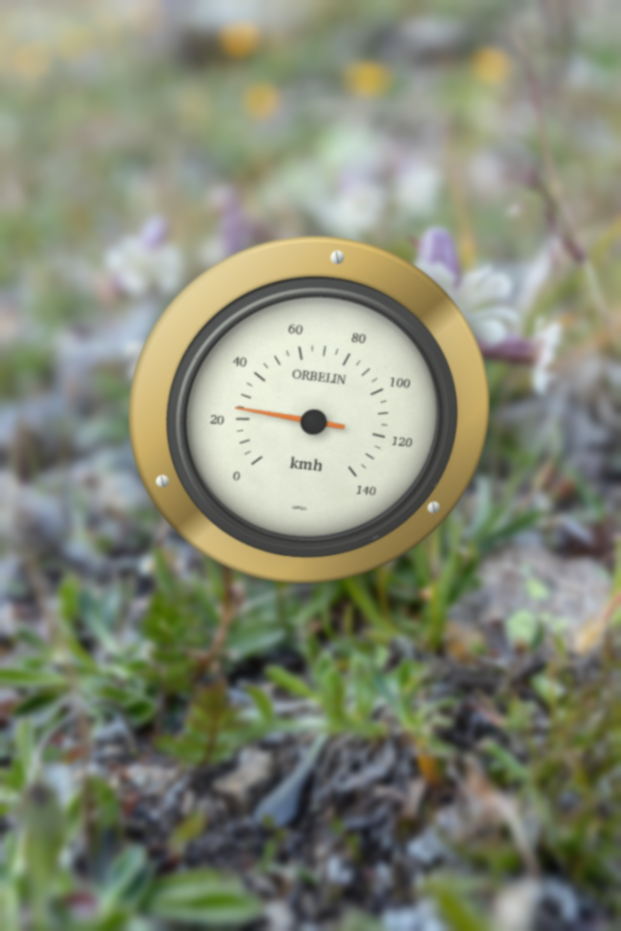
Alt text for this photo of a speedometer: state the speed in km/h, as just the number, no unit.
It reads 25
